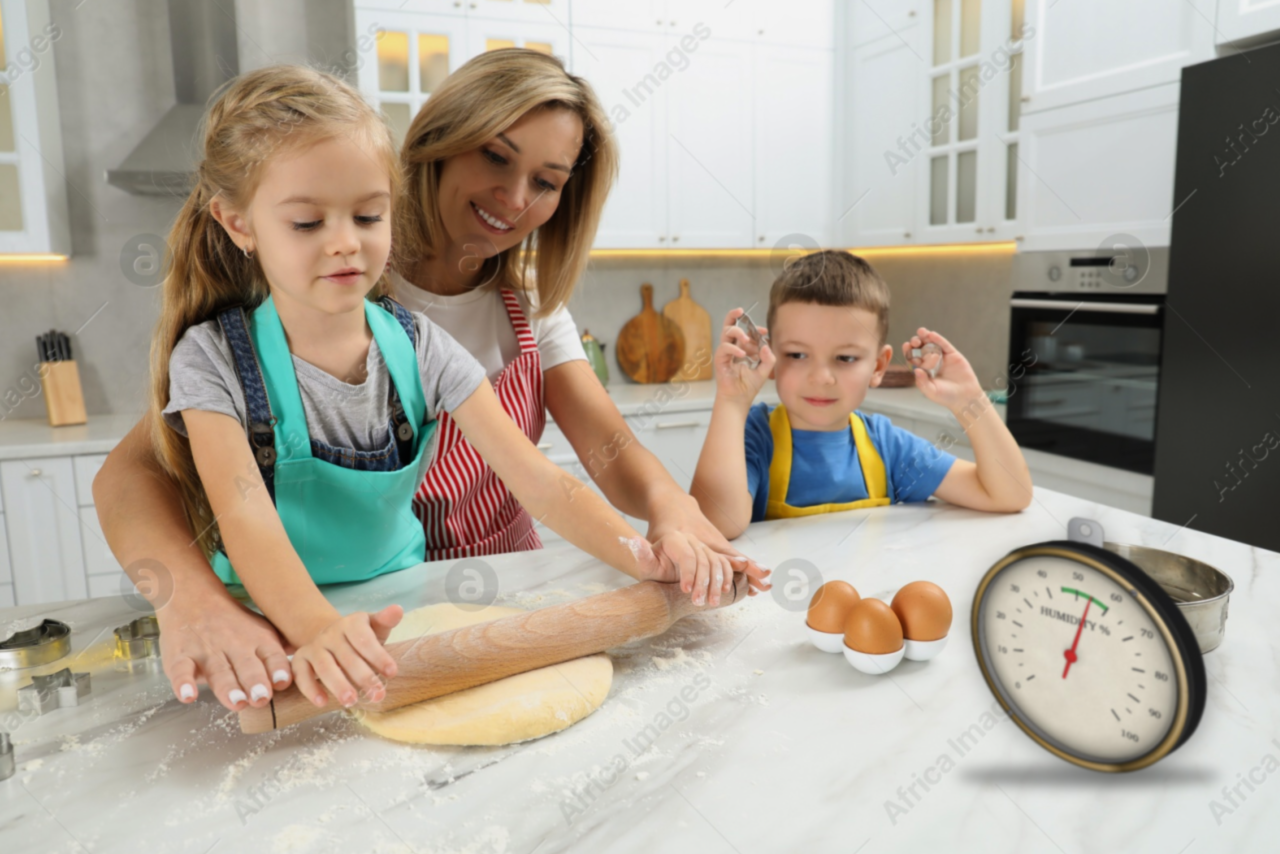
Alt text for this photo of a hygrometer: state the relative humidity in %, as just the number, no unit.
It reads 55
